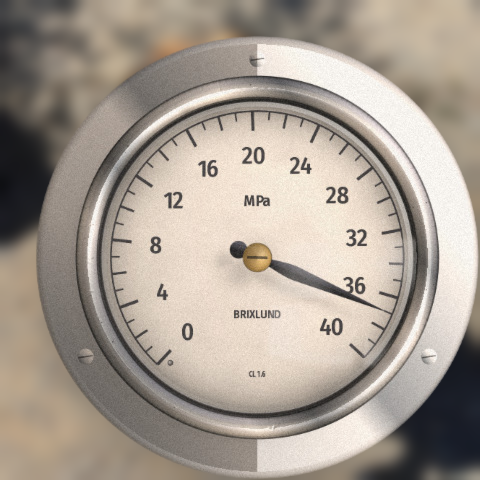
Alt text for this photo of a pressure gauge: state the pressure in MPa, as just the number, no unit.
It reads 37
